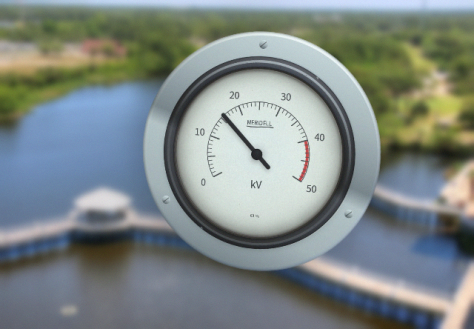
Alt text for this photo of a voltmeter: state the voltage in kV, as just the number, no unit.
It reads 16
